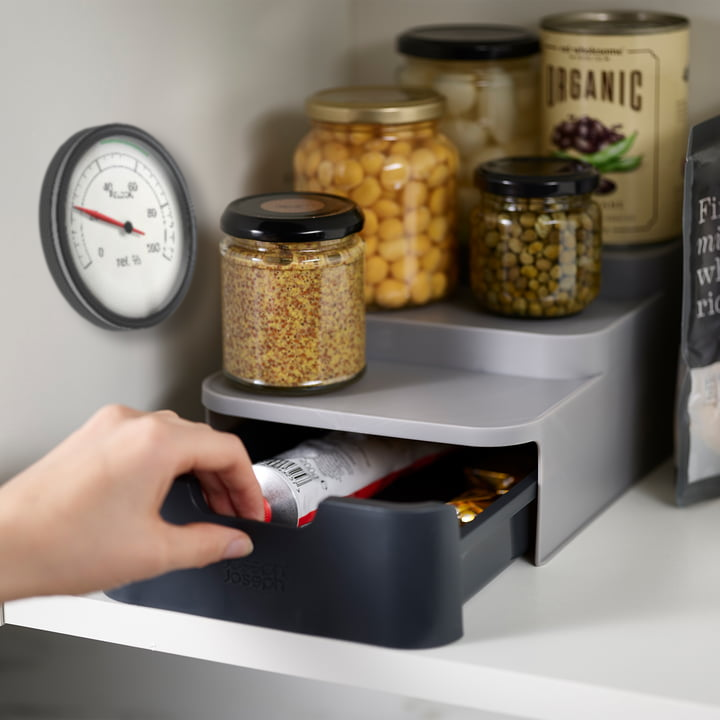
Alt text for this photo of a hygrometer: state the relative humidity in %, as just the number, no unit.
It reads 20
